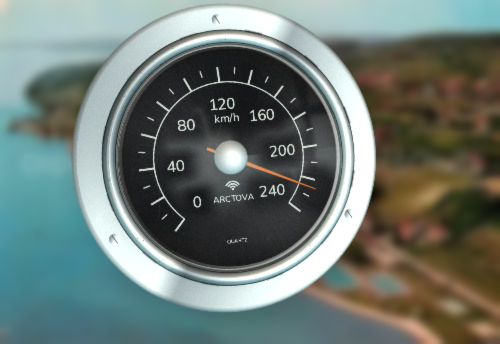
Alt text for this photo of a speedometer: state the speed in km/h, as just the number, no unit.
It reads 225
